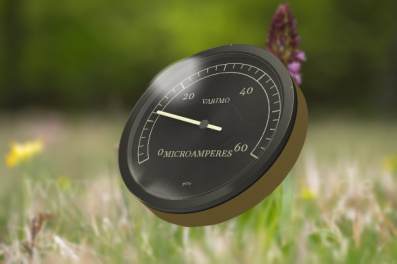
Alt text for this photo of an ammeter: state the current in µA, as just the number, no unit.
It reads 12
